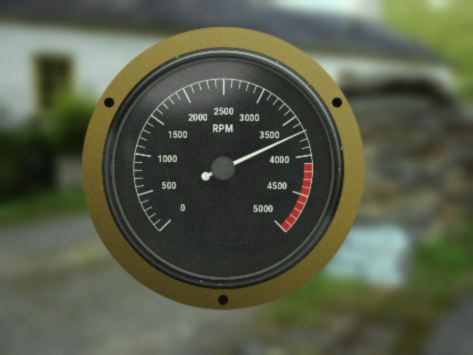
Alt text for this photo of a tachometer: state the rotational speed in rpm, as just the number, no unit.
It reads 3700
